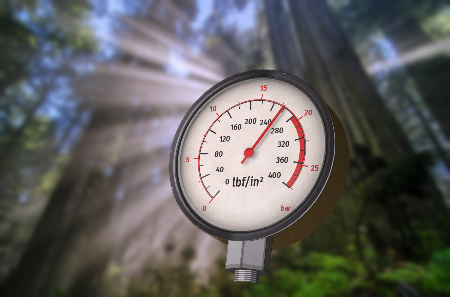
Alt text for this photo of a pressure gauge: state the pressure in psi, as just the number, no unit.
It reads 260
